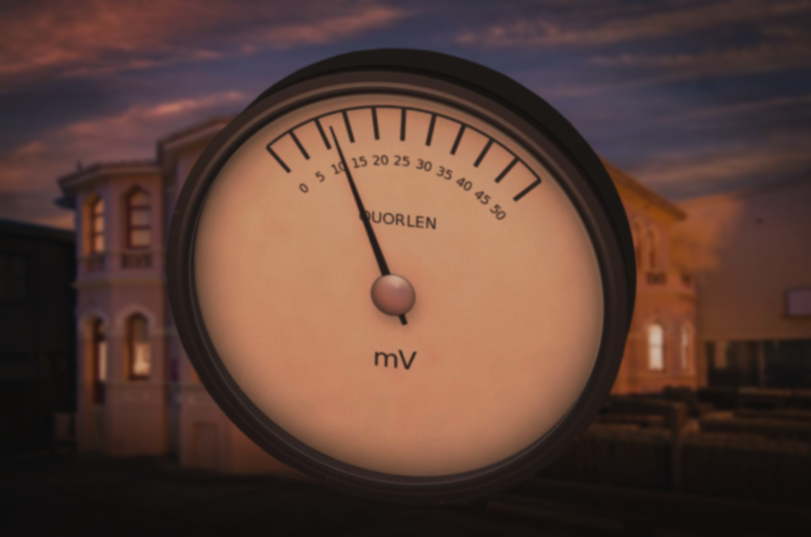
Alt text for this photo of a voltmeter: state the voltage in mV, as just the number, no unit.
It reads 12.5
